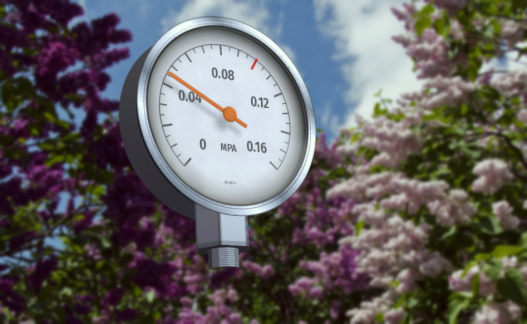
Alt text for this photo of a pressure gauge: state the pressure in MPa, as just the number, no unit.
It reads 0.045
